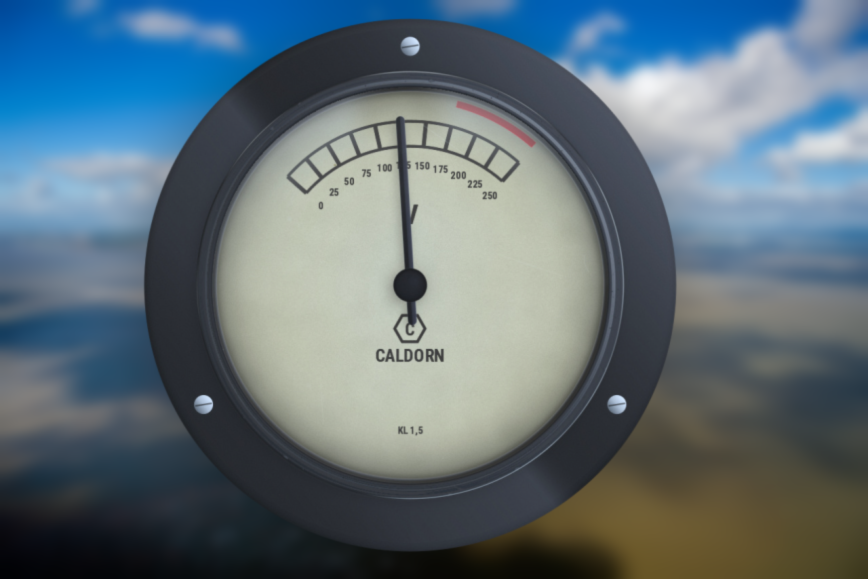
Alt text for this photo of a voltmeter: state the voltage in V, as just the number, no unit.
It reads 125
